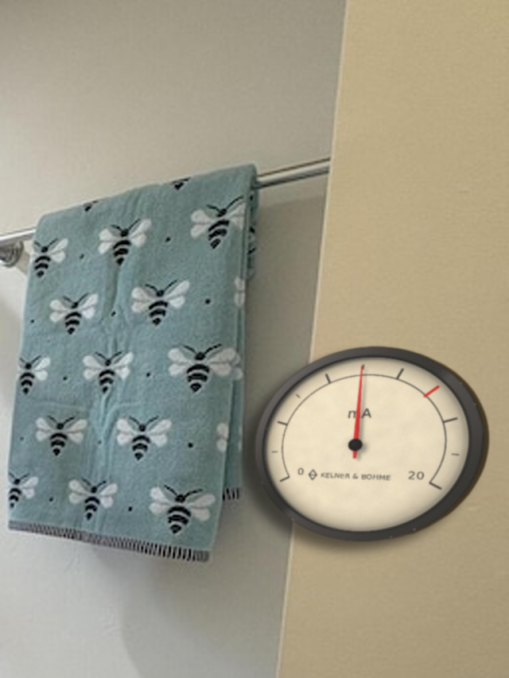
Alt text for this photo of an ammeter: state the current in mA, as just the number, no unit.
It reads 10
